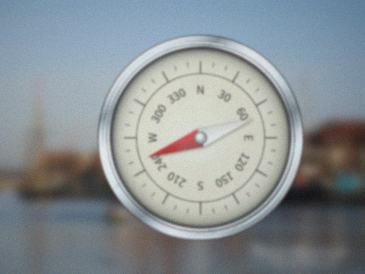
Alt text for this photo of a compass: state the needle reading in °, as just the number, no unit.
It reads 250
